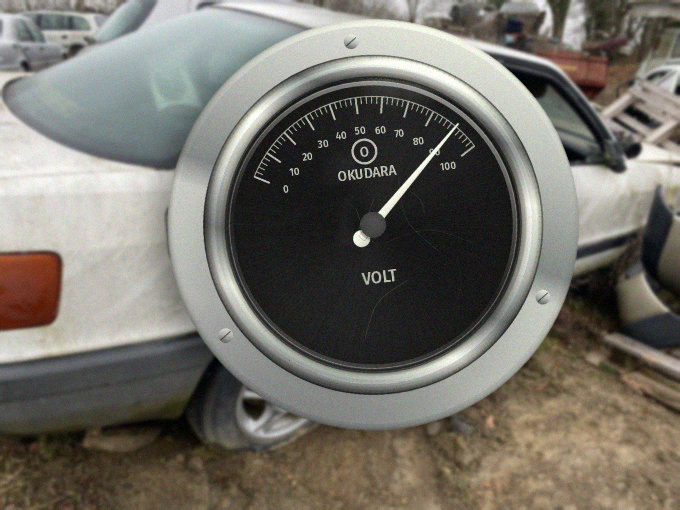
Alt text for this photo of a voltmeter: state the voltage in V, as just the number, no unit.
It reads 90
